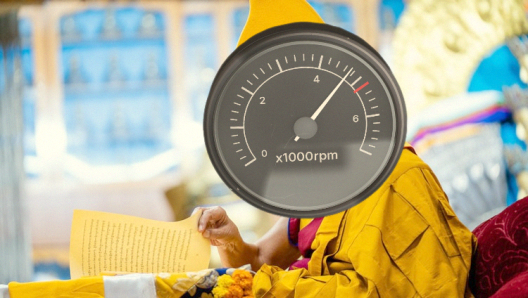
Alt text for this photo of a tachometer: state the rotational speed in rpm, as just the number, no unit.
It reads 4700
